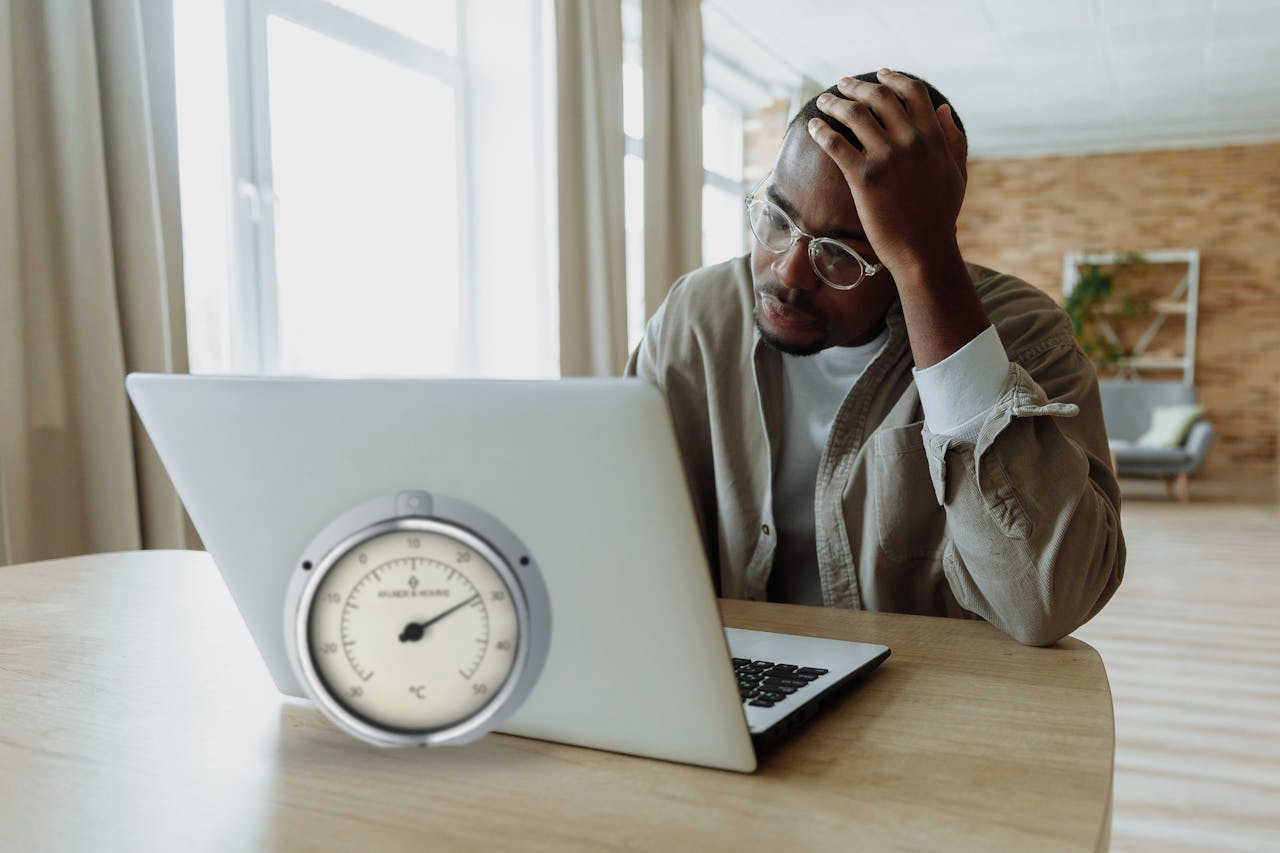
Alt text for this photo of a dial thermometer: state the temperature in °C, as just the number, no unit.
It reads 28
